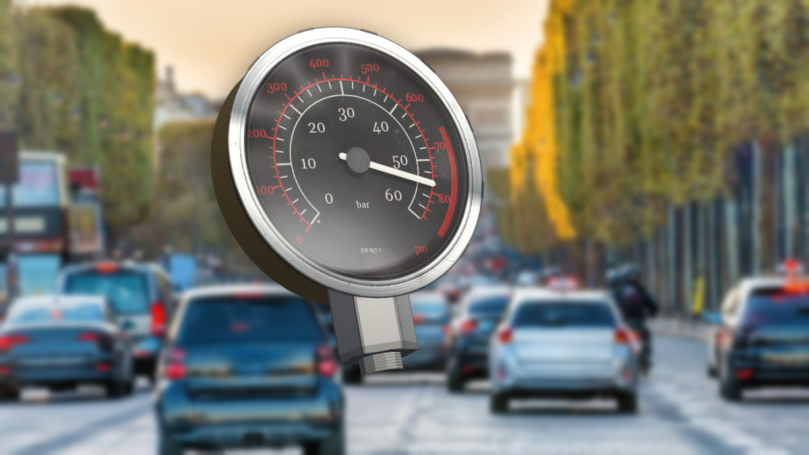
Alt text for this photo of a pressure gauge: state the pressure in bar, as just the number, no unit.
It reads 54
